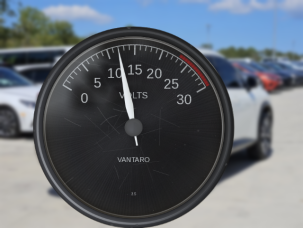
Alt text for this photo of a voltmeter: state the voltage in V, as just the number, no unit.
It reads 12
